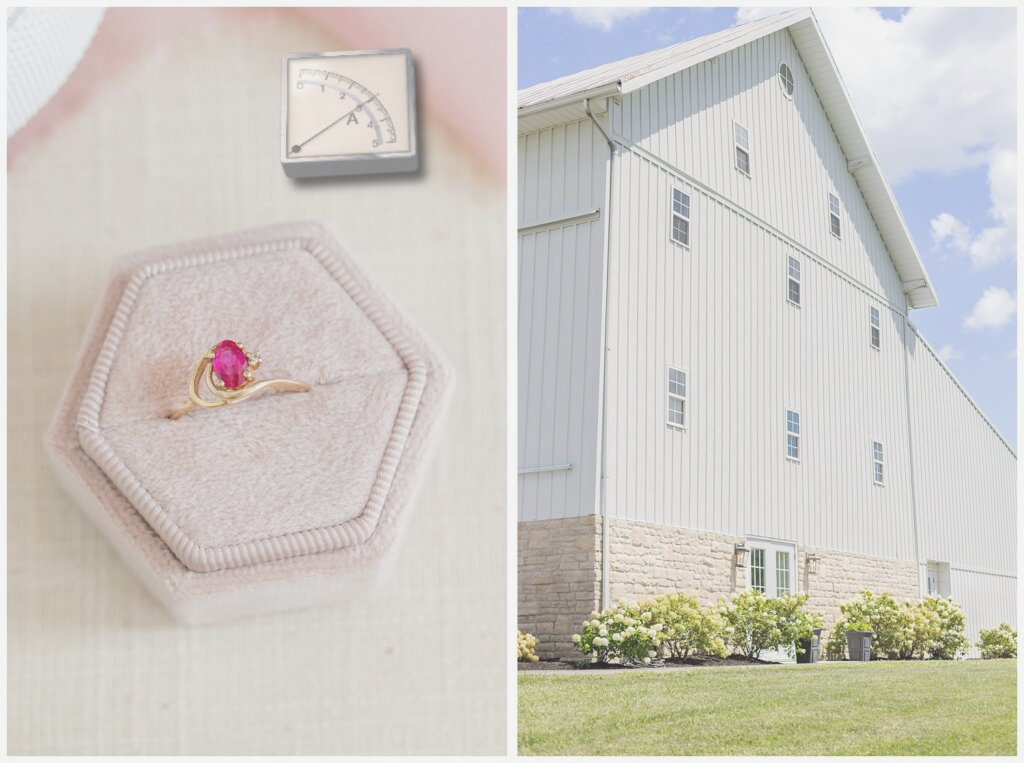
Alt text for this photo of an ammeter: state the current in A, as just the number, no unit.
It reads 3
